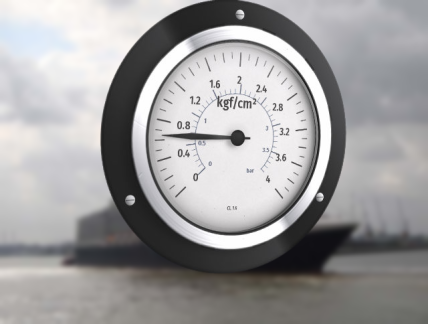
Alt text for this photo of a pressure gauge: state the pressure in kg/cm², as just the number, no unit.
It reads 0.65
